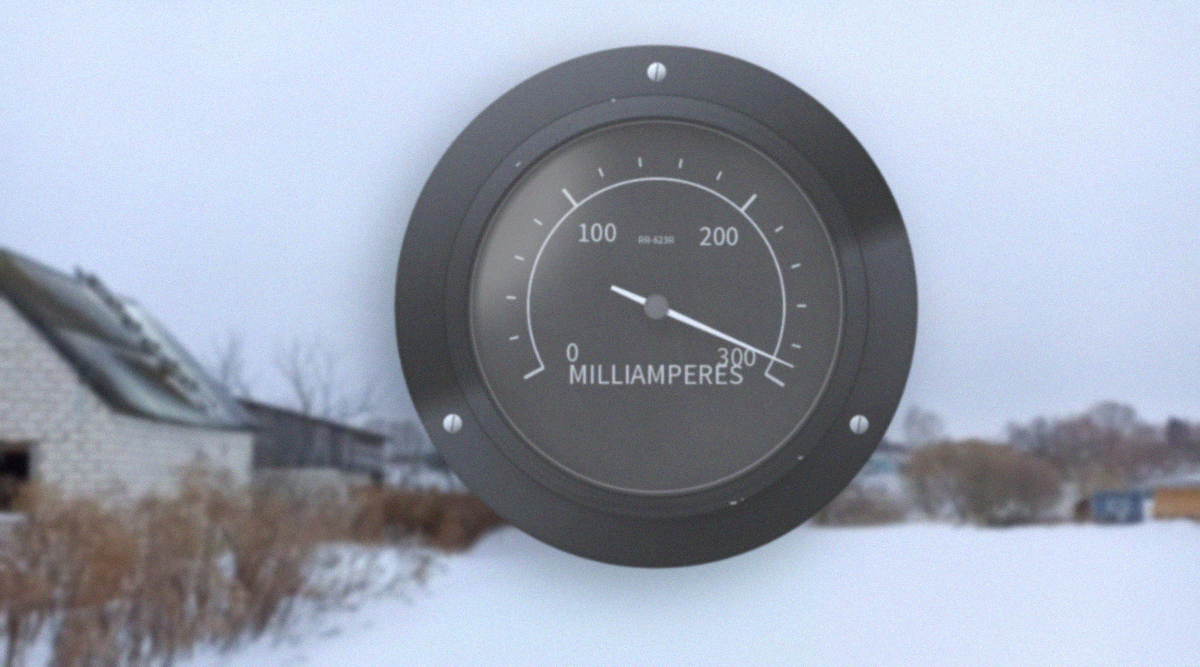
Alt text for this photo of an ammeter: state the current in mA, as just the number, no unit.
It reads 290
